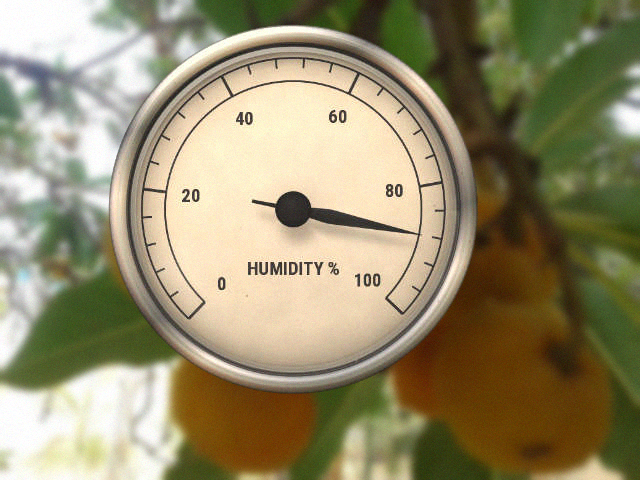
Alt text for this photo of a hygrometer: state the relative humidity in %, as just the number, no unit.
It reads 88
